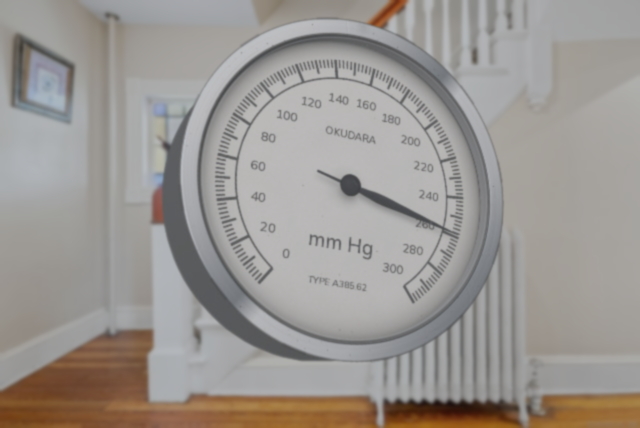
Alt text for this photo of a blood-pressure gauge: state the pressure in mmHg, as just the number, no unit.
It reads 260
